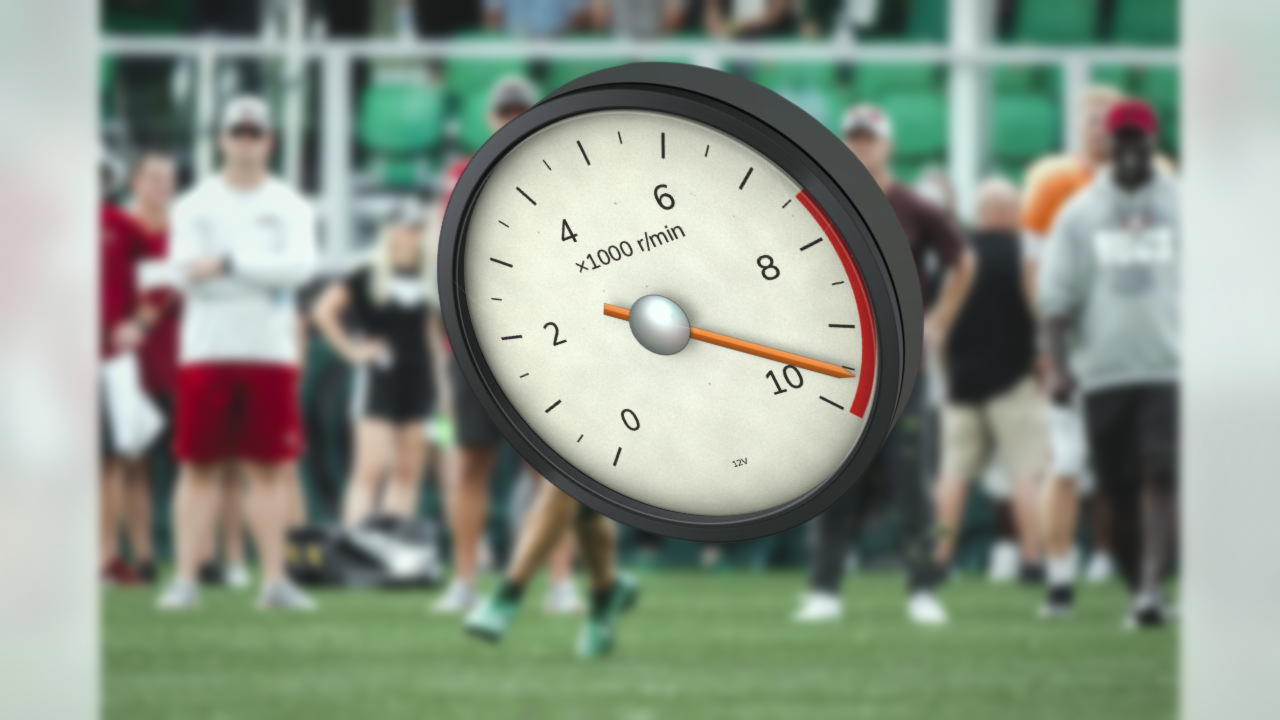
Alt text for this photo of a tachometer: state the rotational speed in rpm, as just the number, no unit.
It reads 9500
